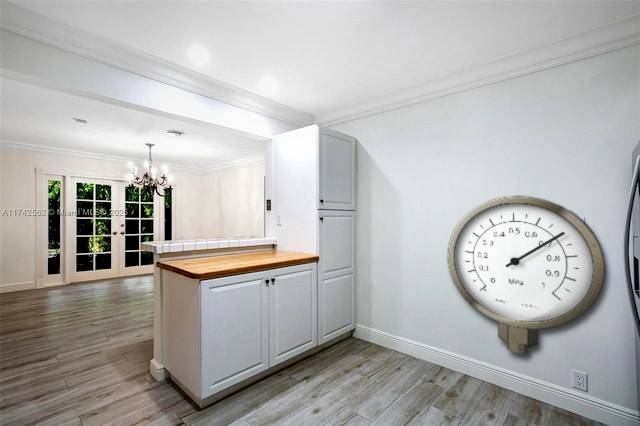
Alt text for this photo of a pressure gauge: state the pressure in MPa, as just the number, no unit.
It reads 0.7
